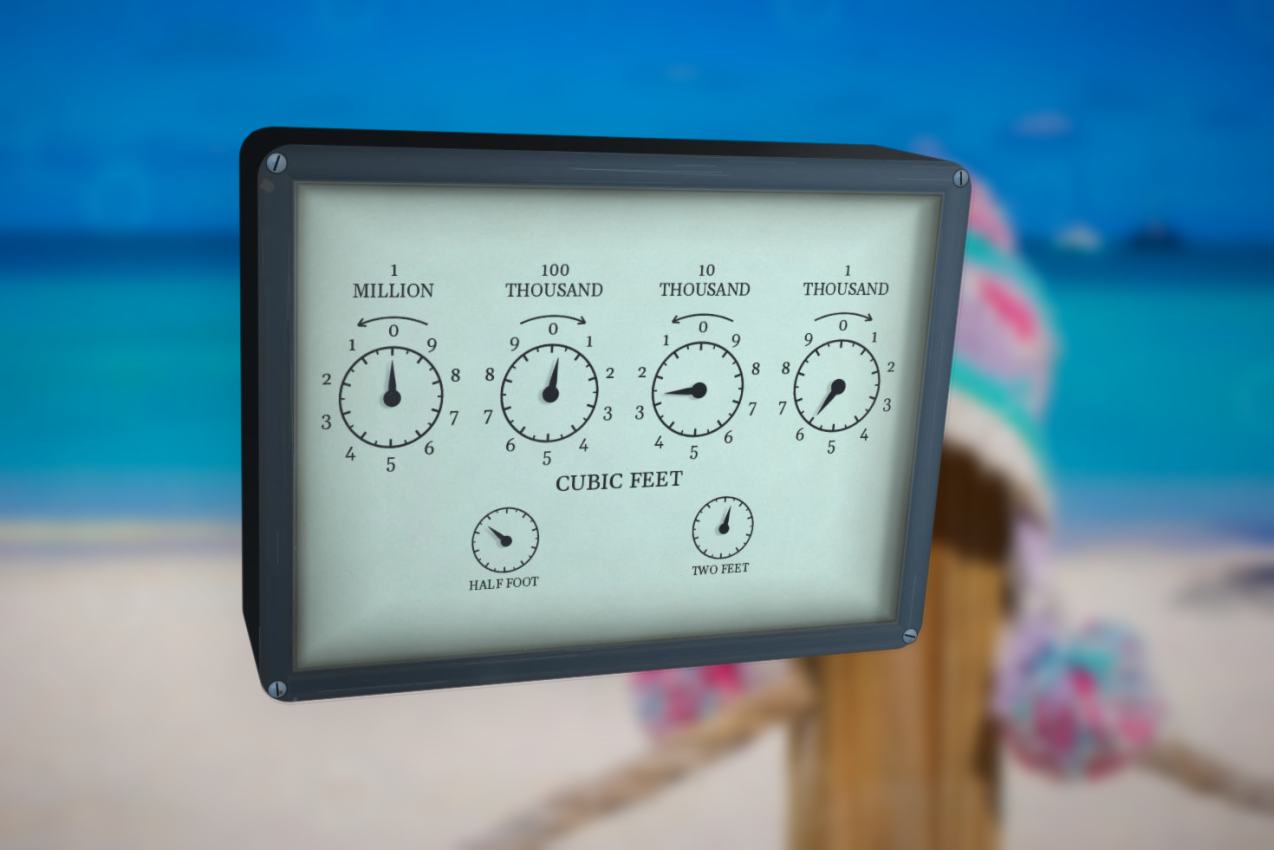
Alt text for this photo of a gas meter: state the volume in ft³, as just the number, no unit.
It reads 2600
